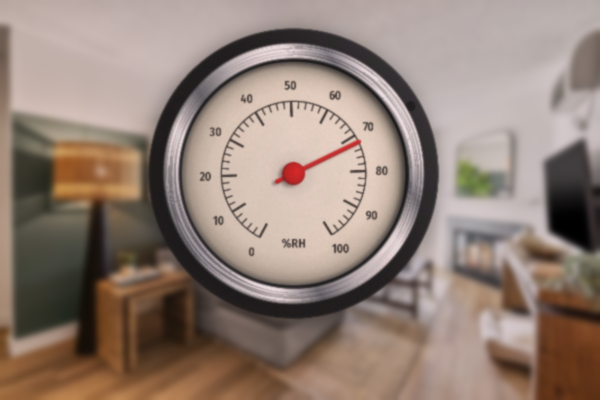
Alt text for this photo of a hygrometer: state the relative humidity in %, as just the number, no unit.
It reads 72
